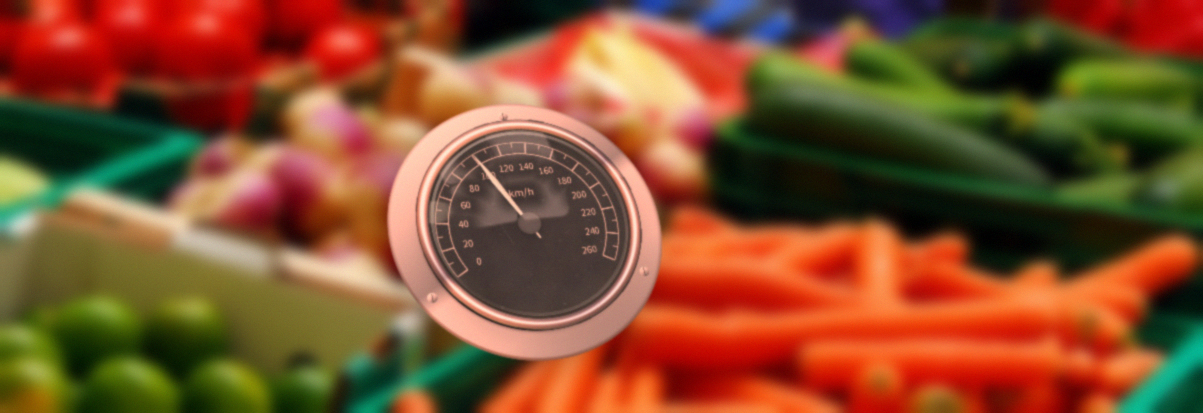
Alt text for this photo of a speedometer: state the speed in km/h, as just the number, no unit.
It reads 100
